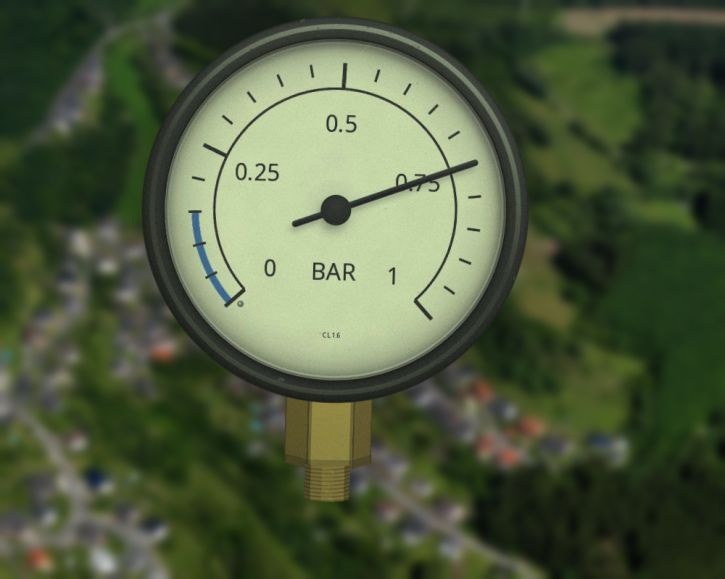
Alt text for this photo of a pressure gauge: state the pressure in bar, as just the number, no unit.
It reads 0.75
